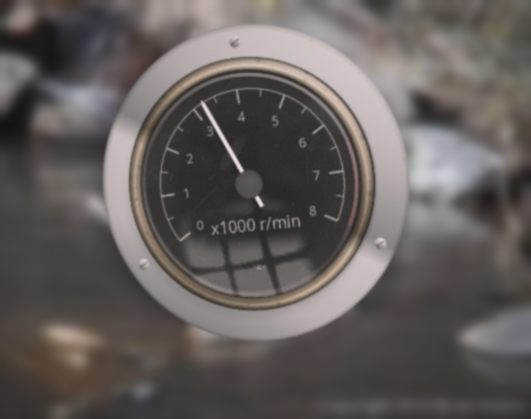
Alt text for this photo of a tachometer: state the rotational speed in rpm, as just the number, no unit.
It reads 3250
